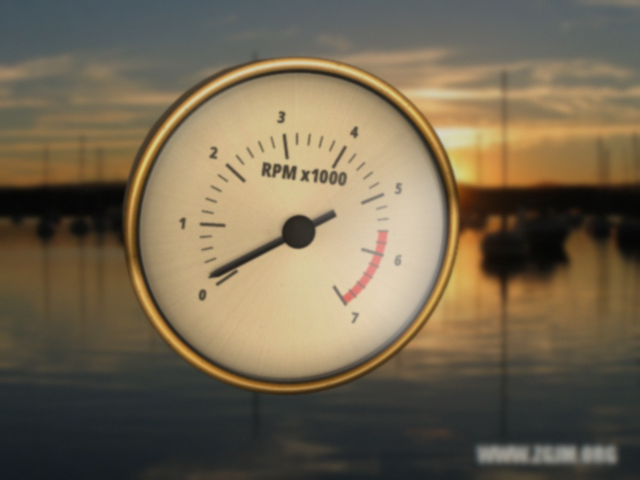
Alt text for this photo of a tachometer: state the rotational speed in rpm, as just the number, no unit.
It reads 200
